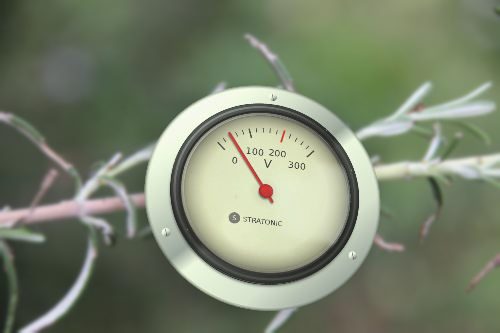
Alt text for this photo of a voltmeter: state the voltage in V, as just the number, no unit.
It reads 40
